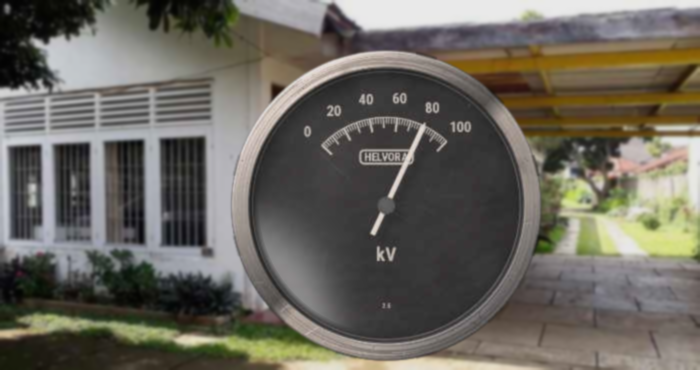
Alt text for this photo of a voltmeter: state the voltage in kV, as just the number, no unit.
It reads 80
